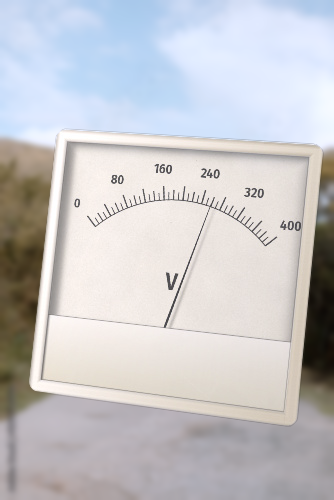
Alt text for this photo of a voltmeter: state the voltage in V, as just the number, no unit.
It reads 260
